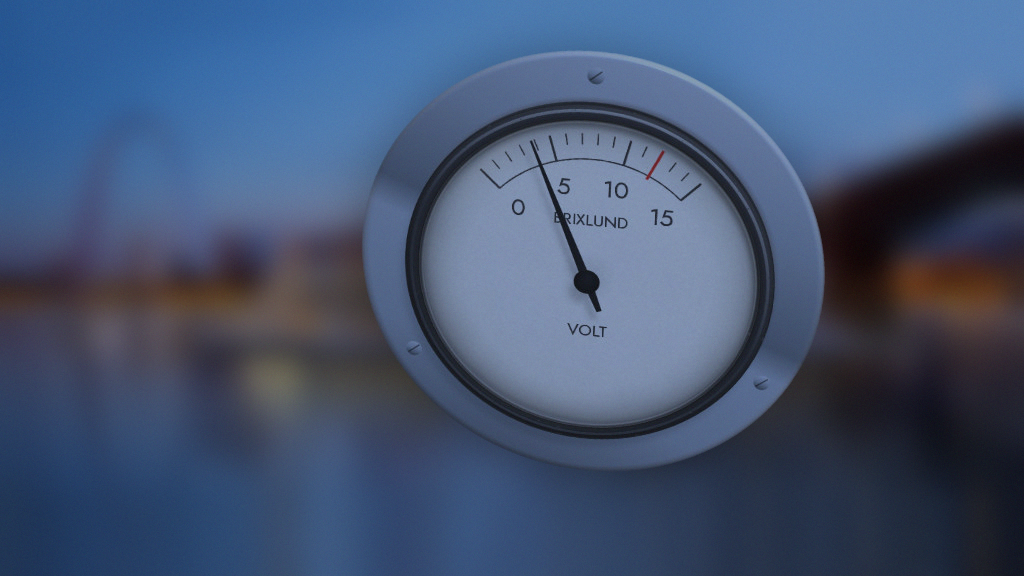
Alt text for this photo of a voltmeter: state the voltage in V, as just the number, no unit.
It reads 4
